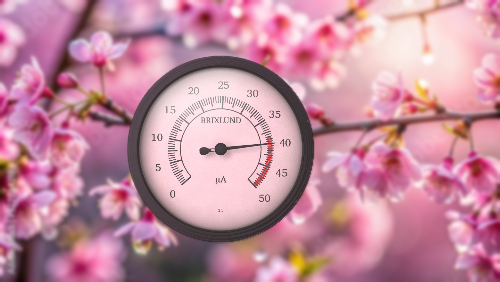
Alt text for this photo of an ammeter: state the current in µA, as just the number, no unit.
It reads 40
